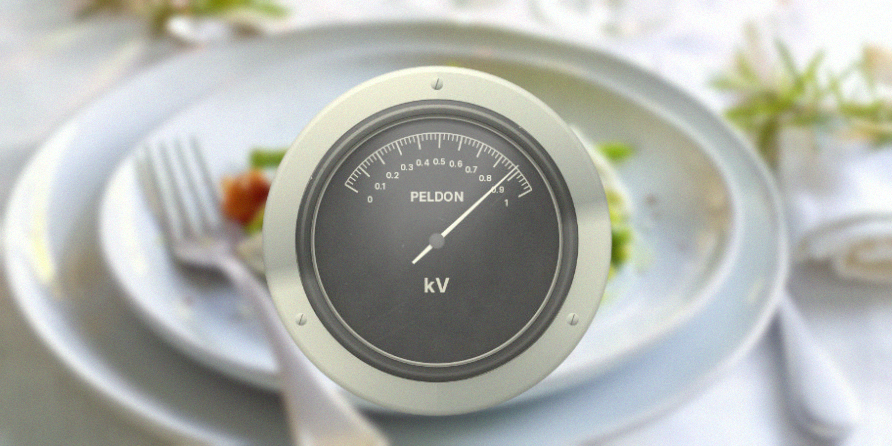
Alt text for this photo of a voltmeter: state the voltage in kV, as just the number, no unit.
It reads 0.88
